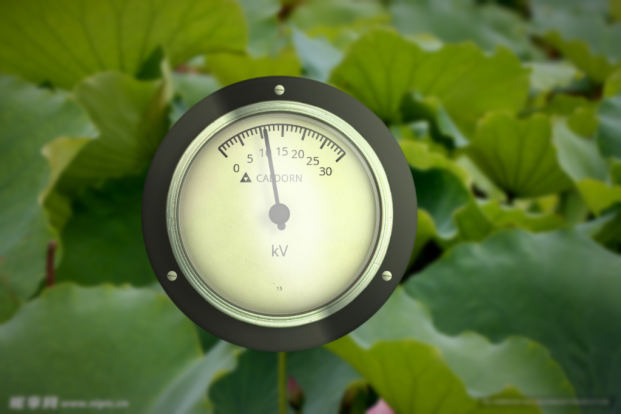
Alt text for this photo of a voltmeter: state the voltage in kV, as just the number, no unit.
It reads 11
